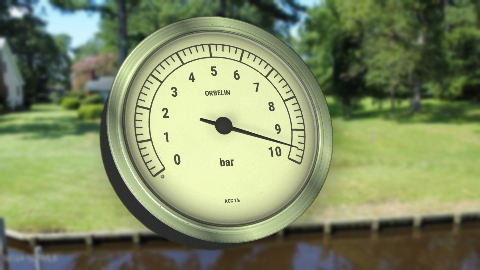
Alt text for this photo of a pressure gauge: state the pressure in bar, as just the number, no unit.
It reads 9.6
